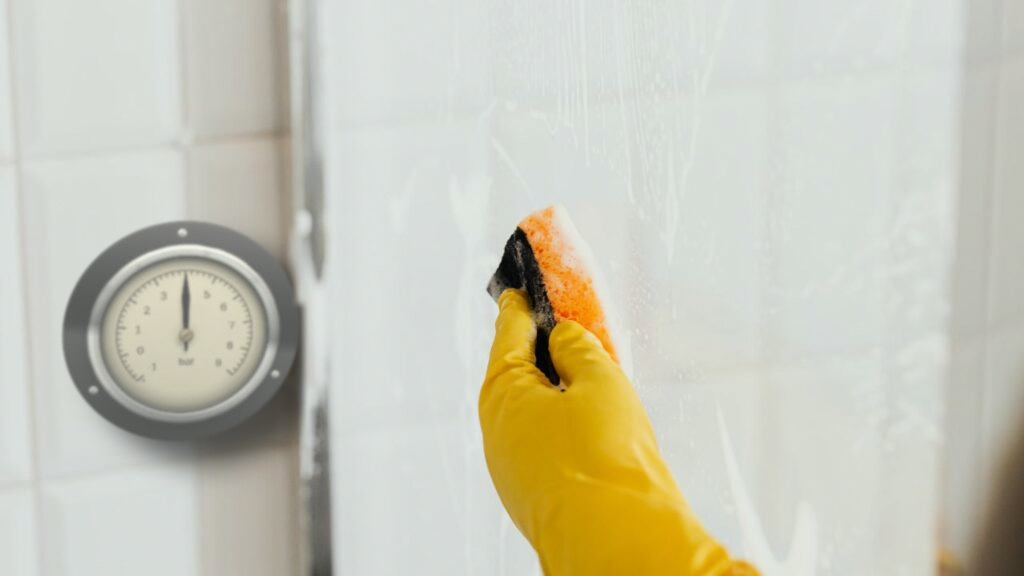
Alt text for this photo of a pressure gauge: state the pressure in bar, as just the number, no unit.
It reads 4
